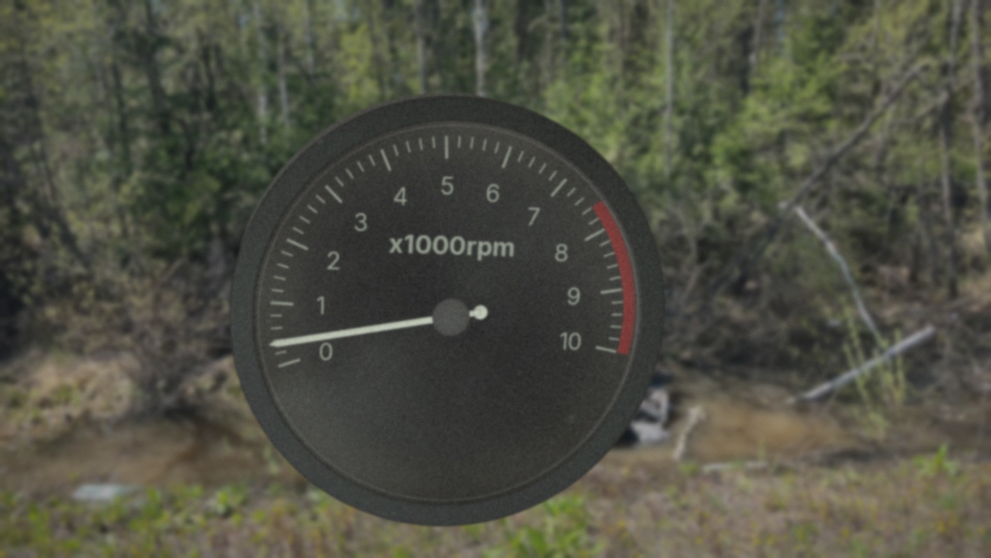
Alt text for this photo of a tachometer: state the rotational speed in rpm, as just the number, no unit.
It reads 400
